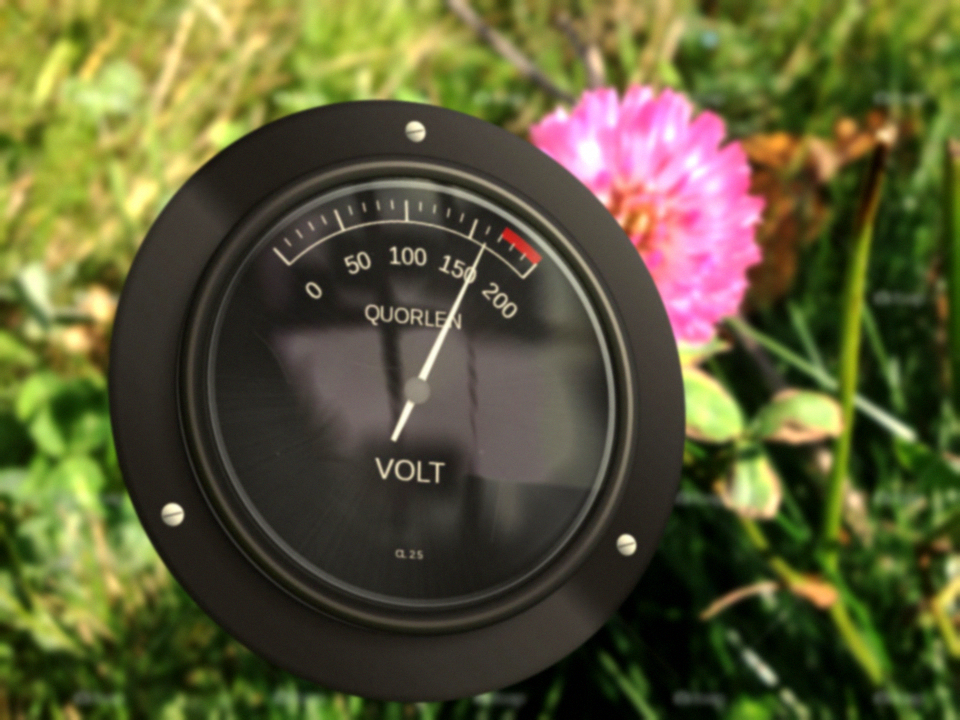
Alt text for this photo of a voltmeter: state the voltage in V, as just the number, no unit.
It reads 160
